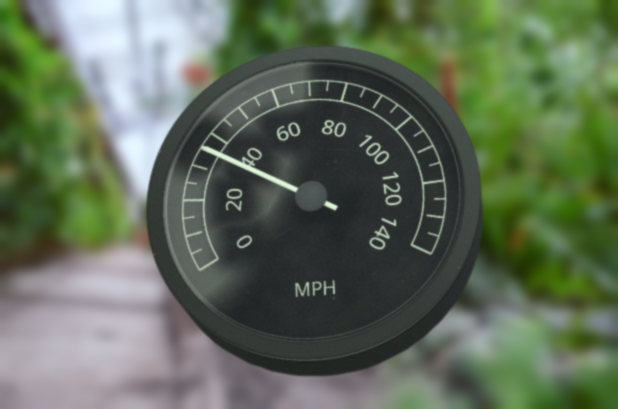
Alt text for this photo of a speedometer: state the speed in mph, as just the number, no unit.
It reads 35
